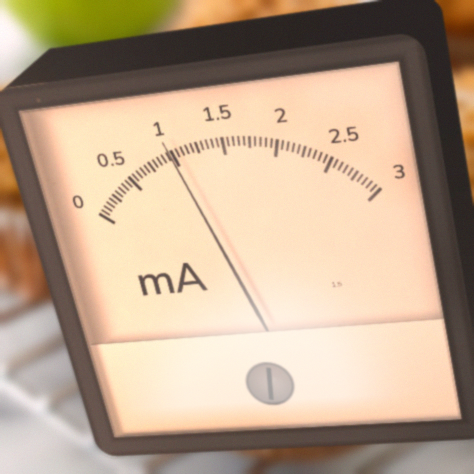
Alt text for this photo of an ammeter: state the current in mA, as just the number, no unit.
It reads 1
